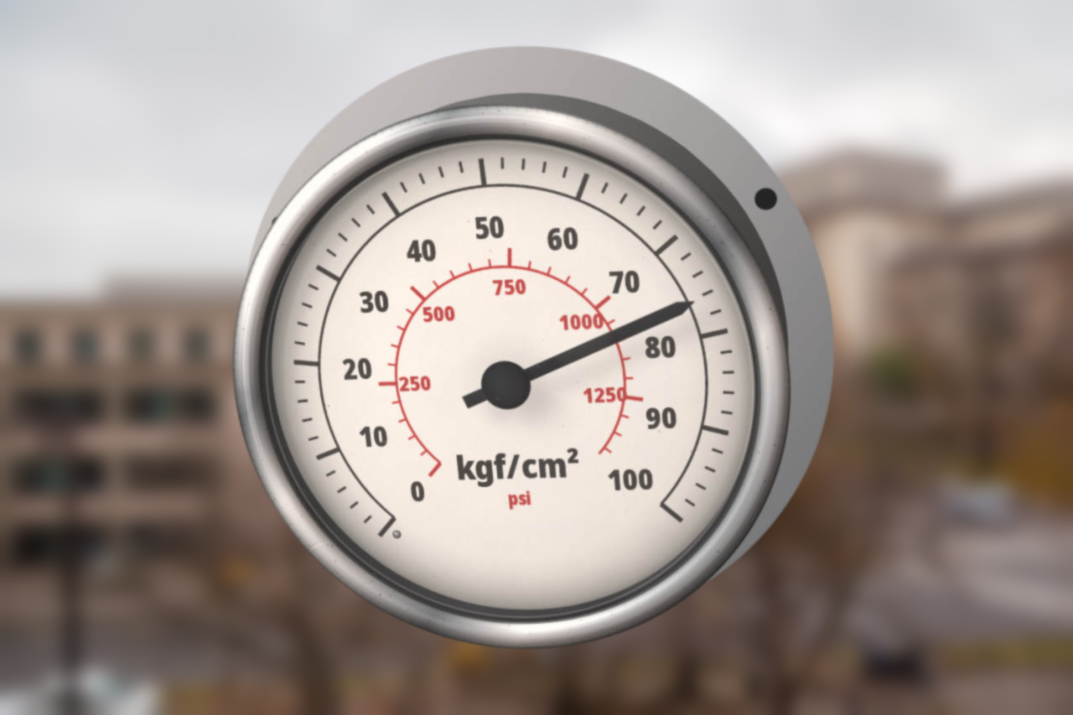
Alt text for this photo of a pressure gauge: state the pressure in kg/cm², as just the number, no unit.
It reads 76
